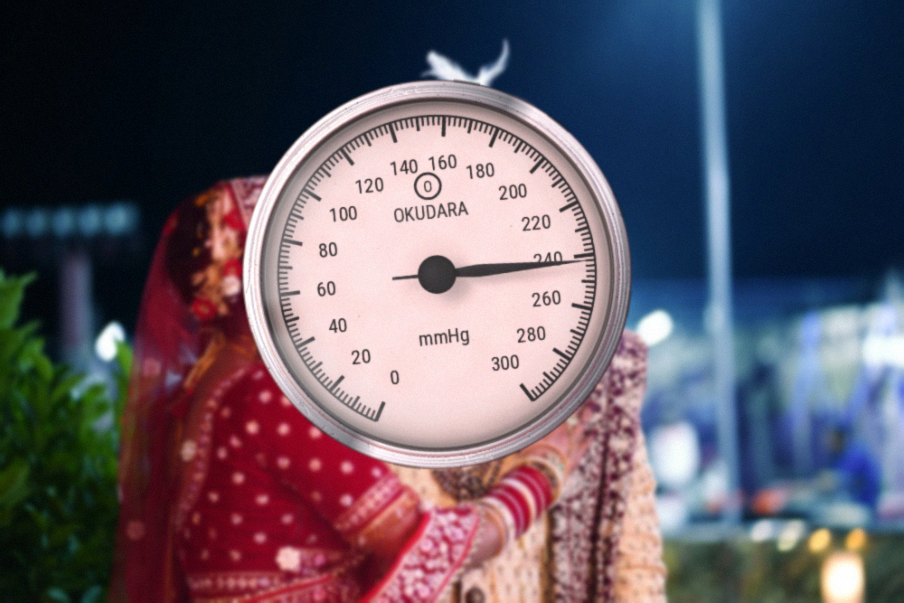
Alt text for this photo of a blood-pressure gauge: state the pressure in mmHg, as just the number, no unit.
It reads 242
